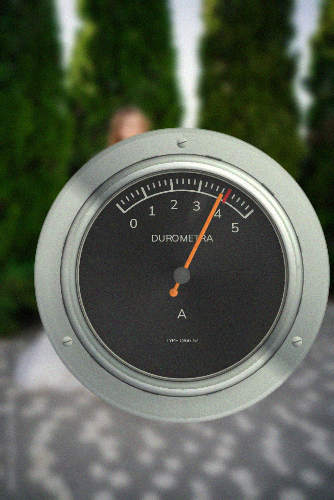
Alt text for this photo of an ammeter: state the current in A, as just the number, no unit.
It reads 3.8
